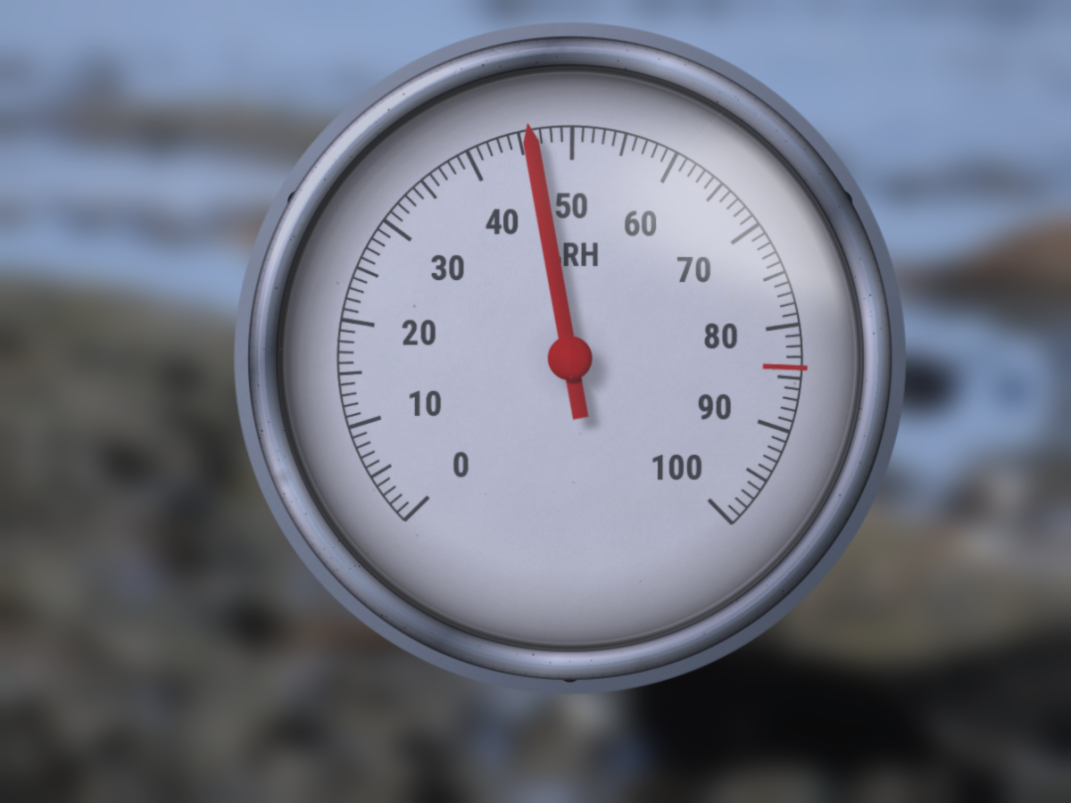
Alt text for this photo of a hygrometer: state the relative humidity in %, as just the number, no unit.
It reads 46
